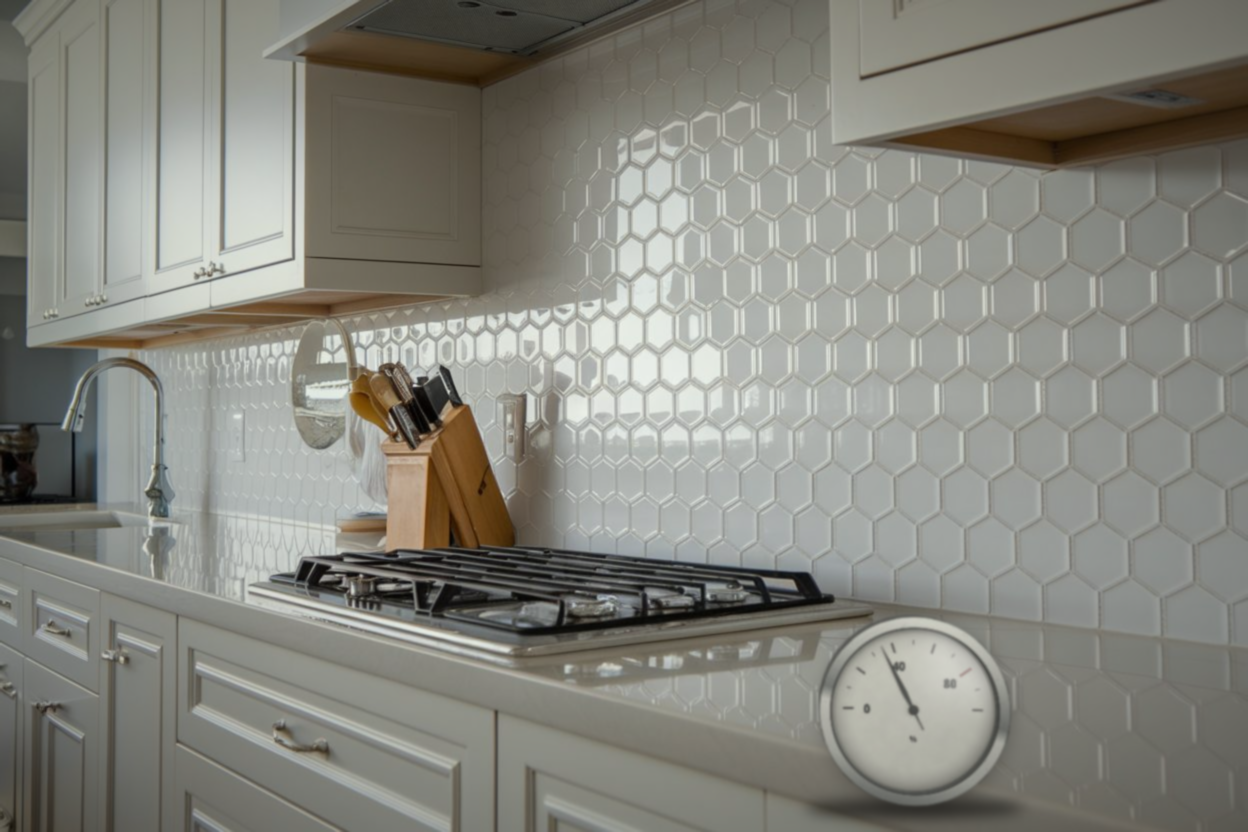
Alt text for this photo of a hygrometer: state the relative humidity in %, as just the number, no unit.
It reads 35
